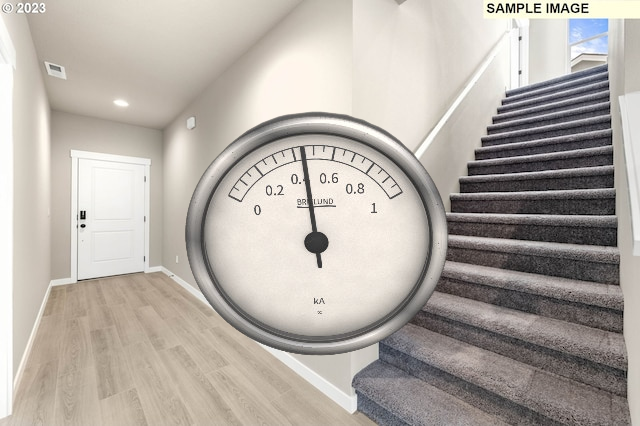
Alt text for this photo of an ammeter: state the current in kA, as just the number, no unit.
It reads 0.45
